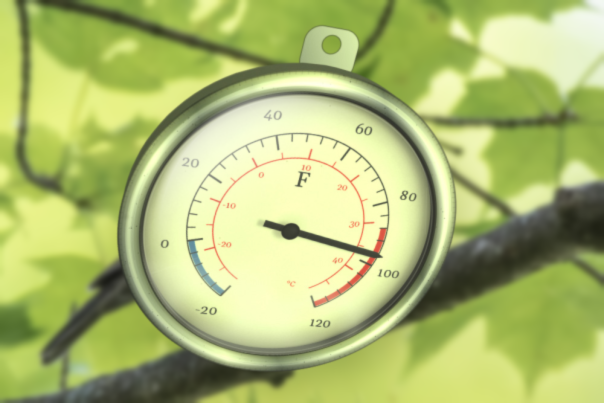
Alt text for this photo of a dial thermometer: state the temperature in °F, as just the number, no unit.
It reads 96
